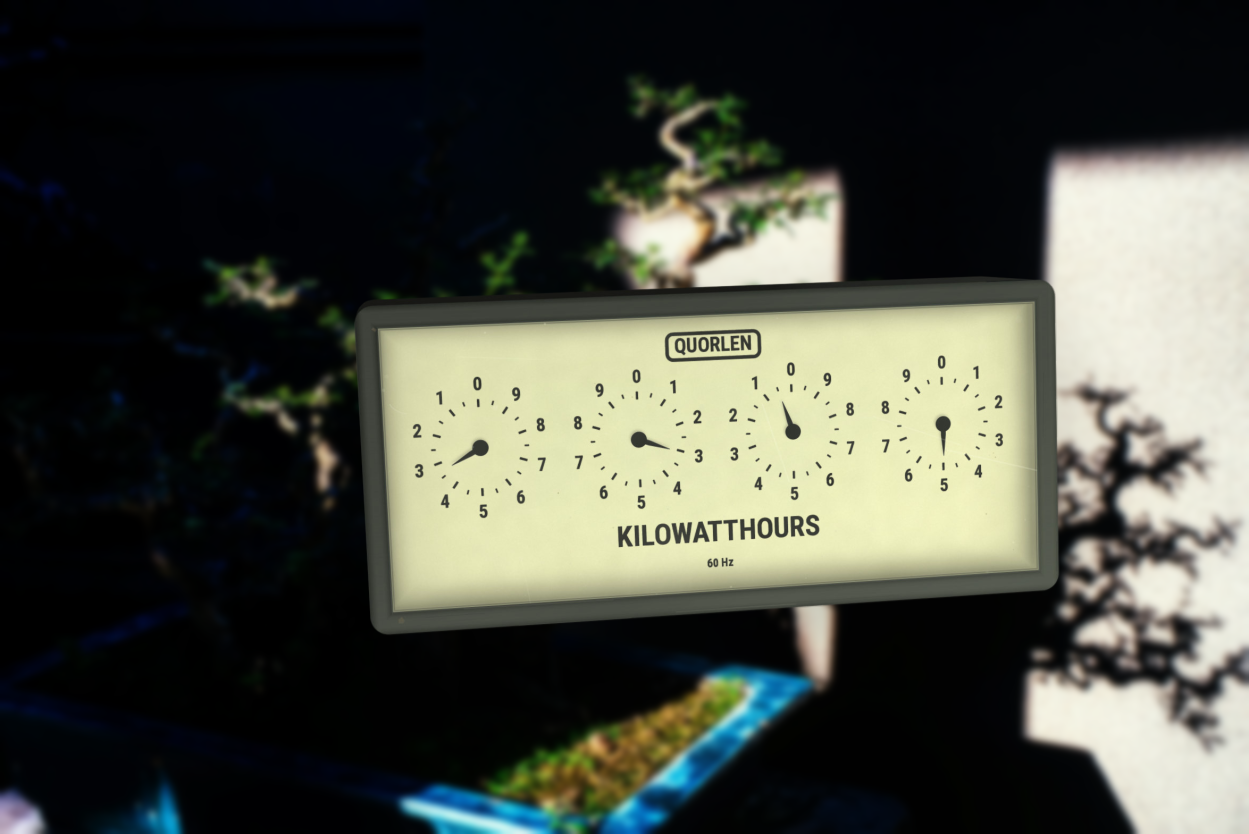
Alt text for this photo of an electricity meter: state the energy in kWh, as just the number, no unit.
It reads 3305
